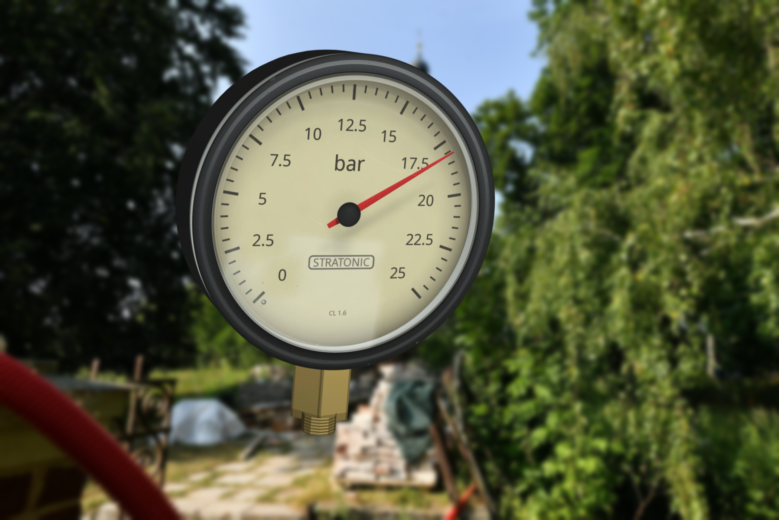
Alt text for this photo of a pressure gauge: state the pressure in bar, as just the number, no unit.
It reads 18
